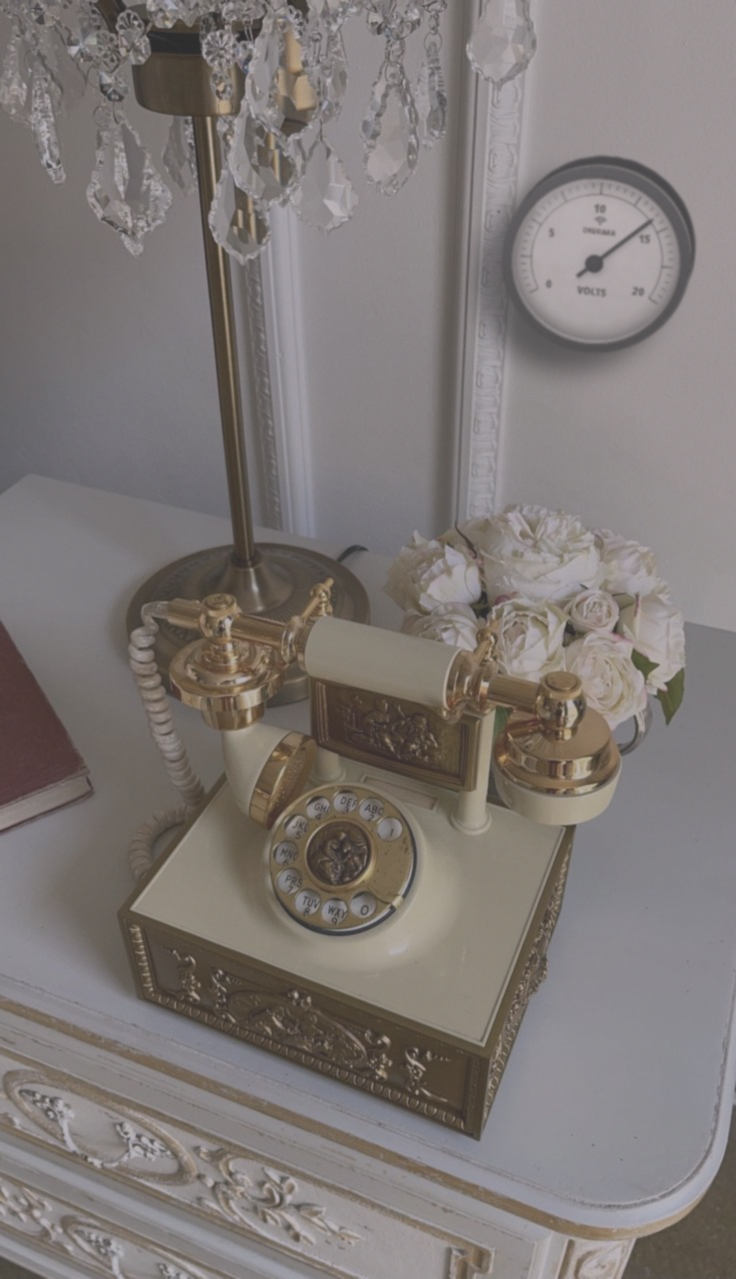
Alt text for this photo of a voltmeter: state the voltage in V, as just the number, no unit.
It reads 14
